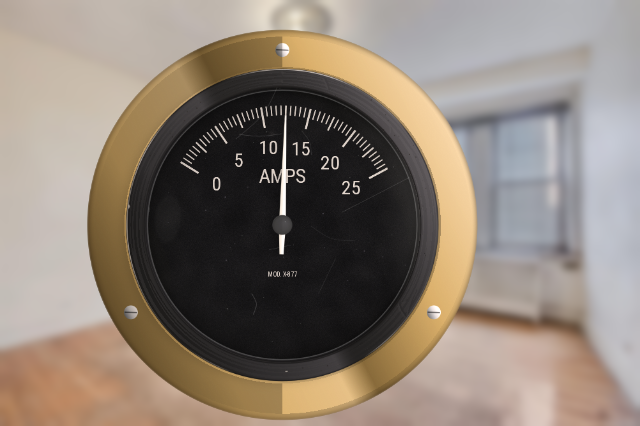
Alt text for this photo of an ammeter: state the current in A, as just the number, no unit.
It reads 12.5
